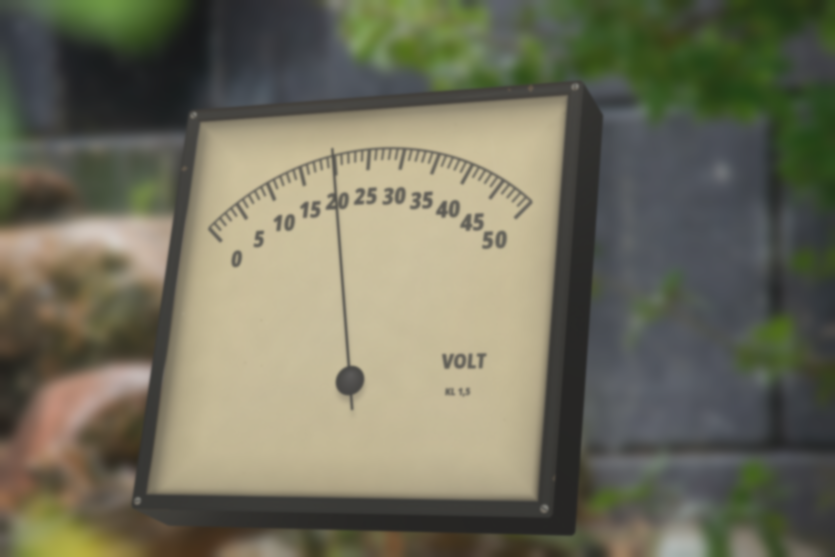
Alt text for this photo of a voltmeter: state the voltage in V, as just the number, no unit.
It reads 20
